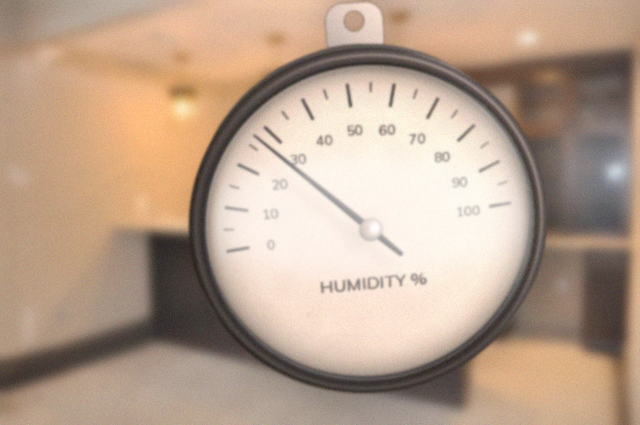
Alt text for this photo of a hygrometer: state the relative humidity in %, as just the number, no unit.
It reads 27.5
